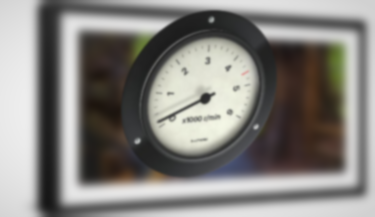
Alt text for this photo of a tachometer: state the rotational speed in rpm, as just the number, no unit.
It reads 200
